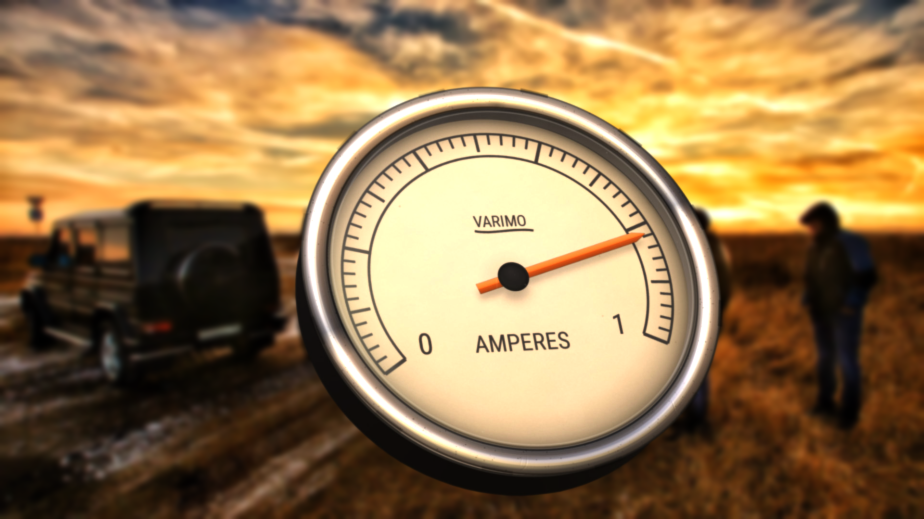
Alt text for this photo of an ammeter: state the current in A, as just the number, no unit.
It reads 0.82
